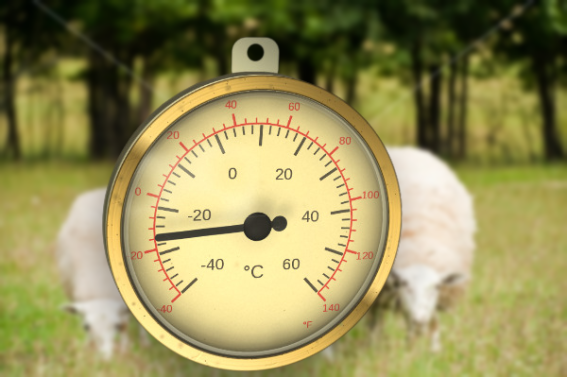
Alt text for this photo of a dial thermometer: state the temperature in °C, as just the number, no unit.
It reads -26
